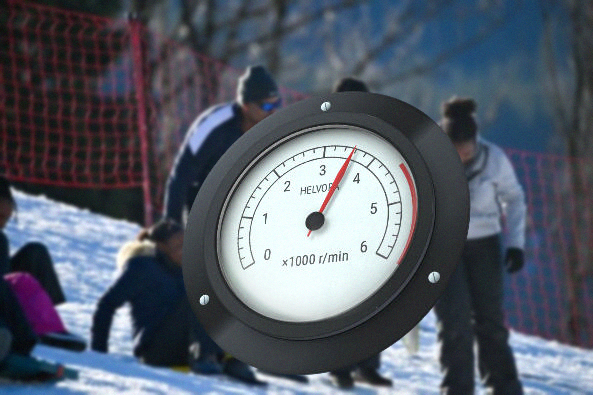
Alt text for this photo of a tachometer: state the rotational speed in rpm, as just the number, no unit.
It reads 3600
